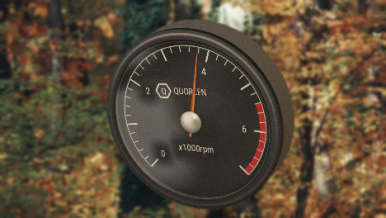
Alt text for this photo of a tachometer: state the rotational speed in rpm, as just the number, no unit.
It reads 3800
